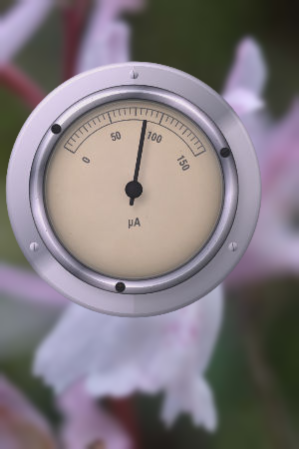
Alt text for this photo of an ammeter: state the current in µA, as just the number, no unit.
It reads 85
